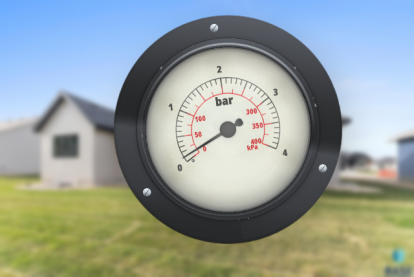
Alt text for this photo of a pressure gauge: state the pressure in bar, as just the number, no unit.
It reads 0.1
